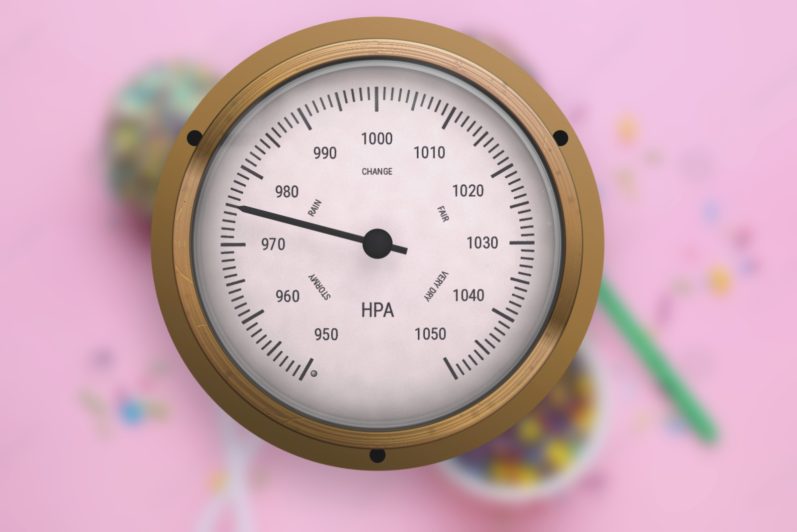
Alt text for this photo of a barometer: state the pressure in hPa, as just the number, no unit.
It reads 975
